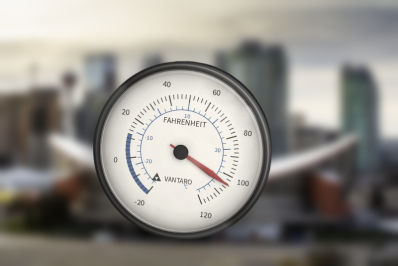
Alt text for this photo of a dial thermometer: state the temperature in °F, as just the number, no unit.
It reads 104
